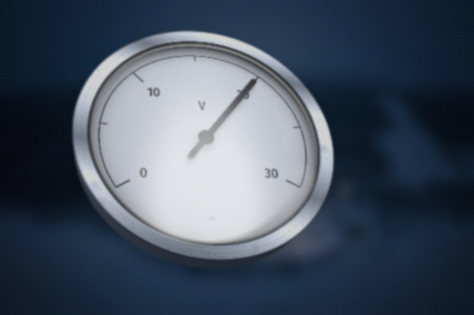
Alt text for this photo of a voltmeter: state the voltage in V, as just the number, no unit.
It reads 20
